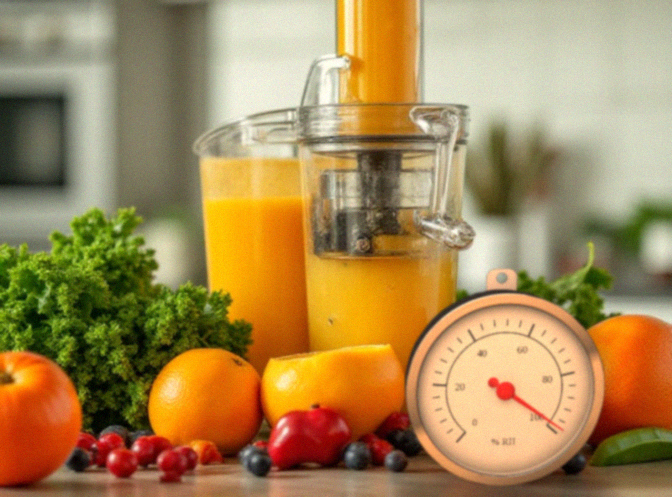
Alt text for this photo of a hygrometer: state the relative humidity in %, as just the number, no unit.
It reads 98
